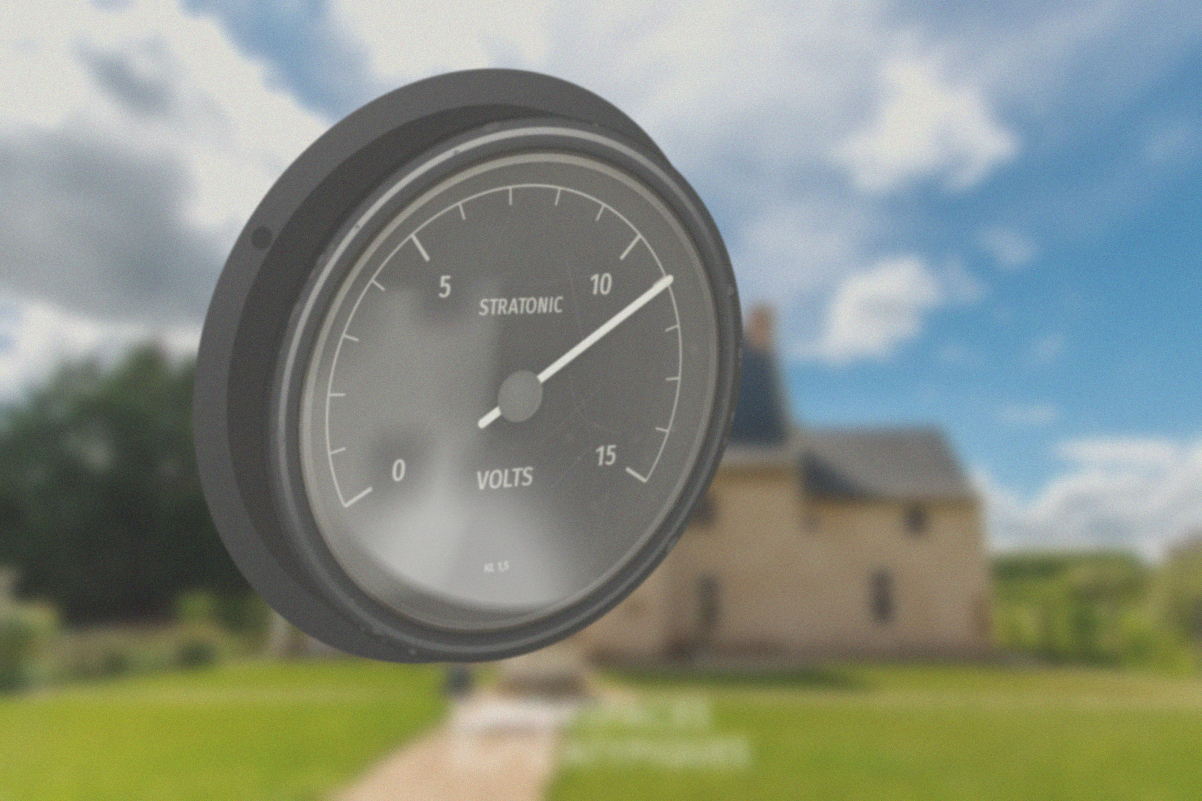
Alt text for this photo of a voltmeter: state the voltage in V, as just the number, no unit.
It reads 11
